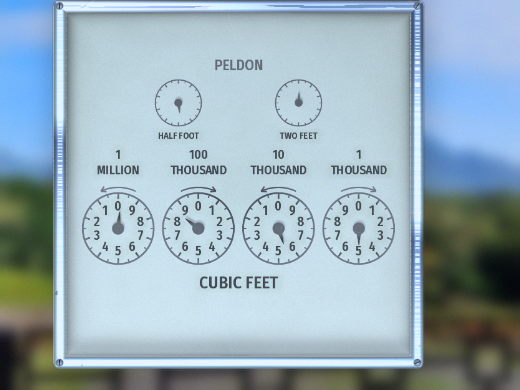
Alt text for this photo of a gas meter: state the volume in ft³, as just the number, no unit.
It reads 985500
